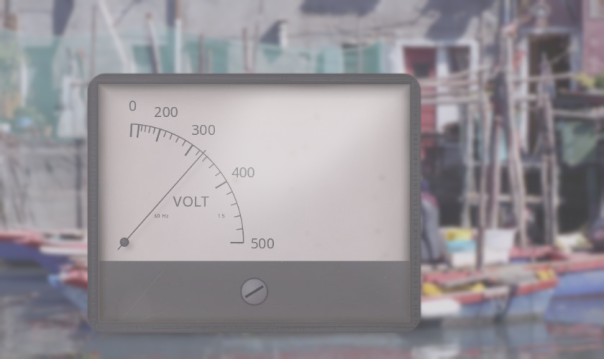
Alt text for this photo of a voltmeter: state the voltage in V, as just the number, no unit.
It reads 330
